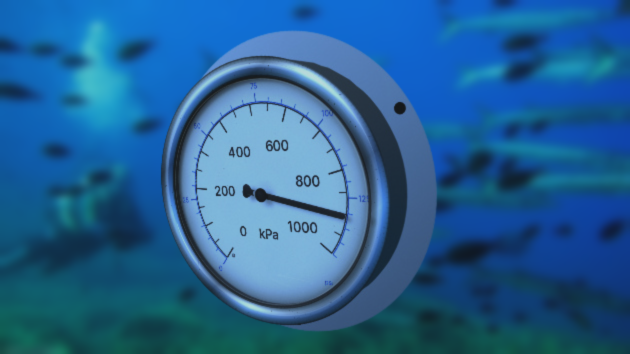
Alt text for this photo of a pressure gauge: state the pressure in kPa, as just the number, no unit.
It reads 900
